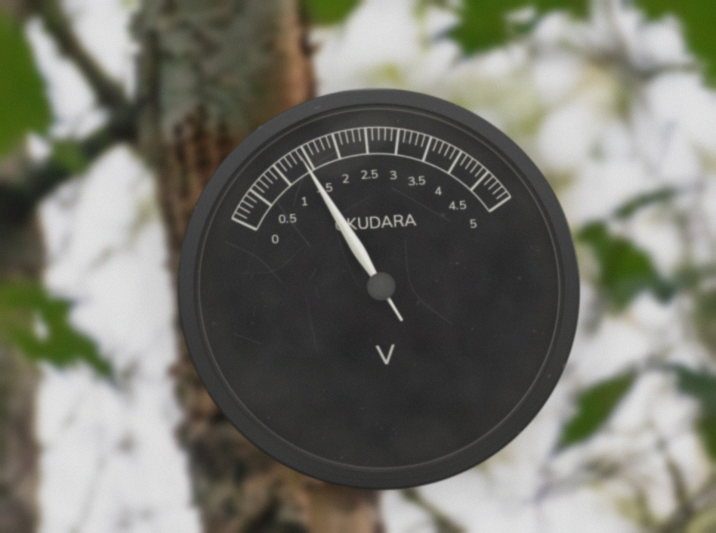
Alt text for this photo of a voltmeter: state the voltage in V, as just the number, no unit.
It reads 1.4
